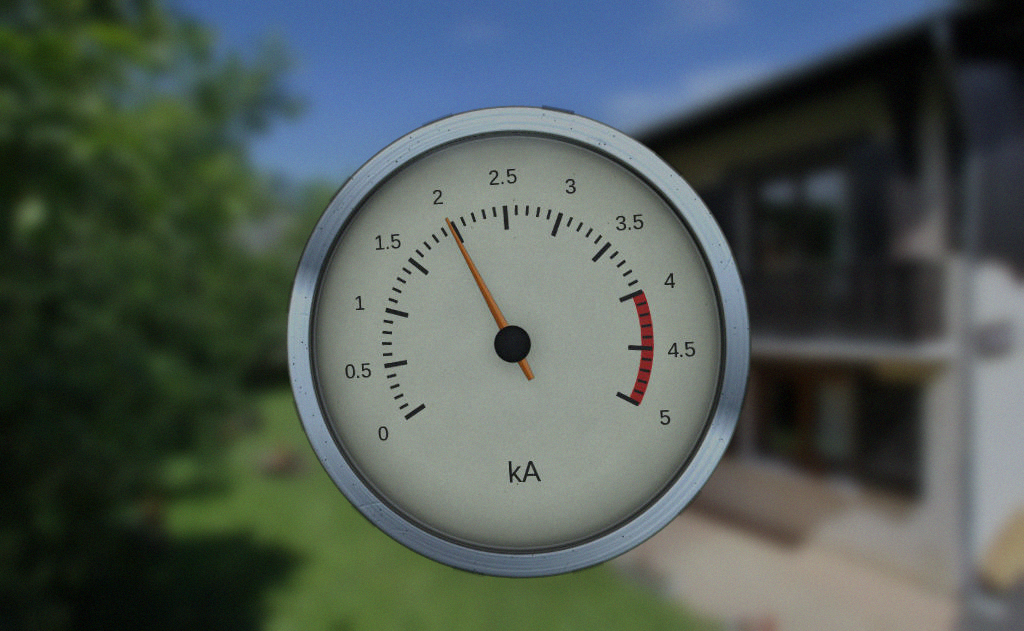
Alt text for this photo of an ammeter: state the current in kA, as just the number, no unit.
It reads 2
